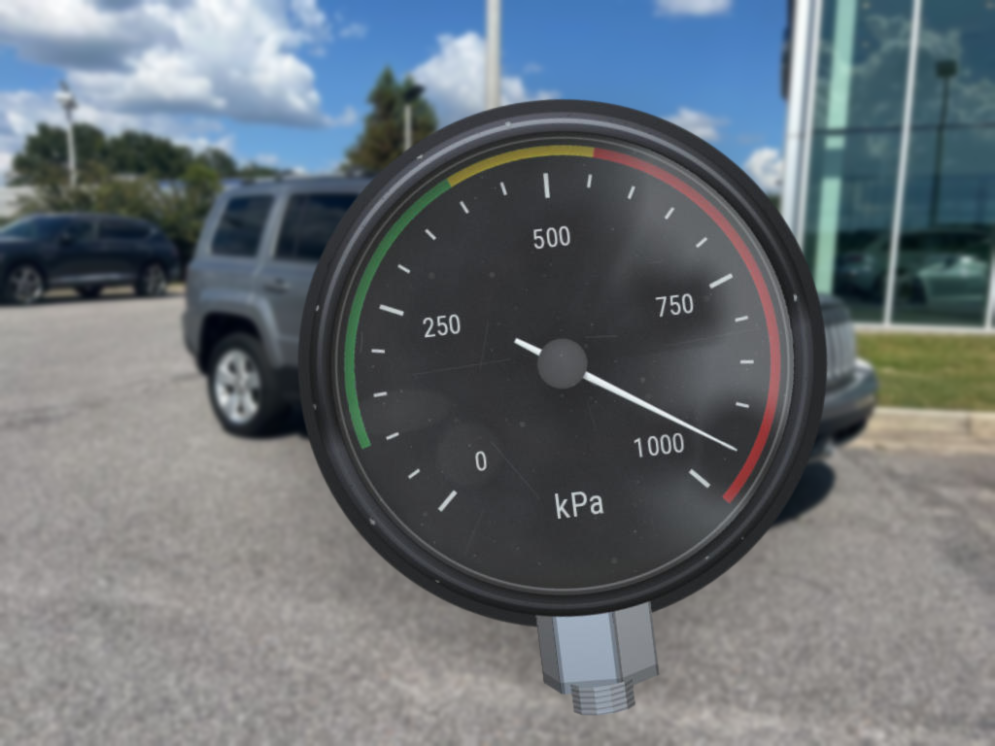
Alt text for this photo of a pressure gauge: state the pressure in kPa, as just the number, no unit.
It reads 950
